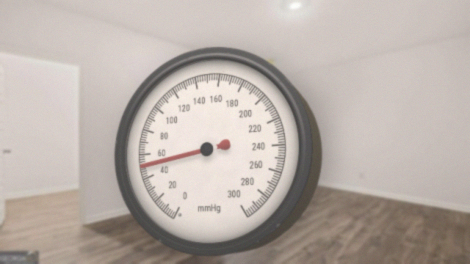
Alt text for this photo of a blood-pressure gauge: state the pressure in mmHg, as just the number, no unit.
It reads 50
